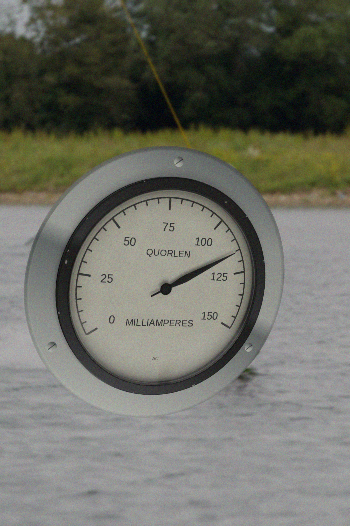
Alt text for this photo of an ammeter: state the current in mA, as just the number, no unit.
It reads 115
